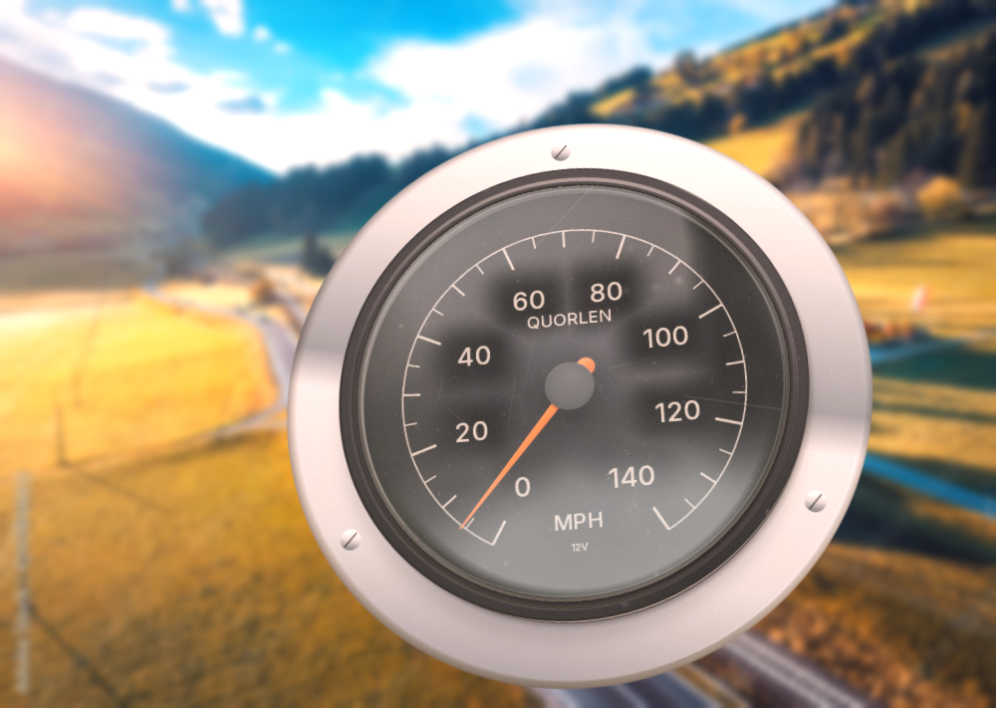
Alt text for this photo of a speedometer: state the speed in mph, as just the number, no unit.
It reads 5
